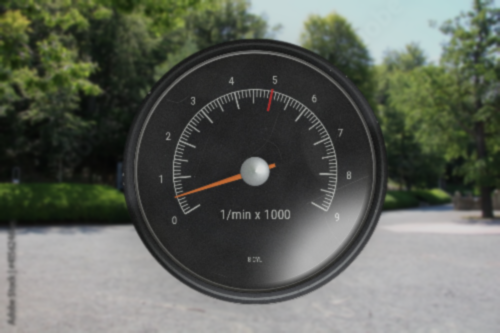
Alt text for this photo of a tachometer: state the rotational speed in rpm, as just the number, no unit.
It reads 500
